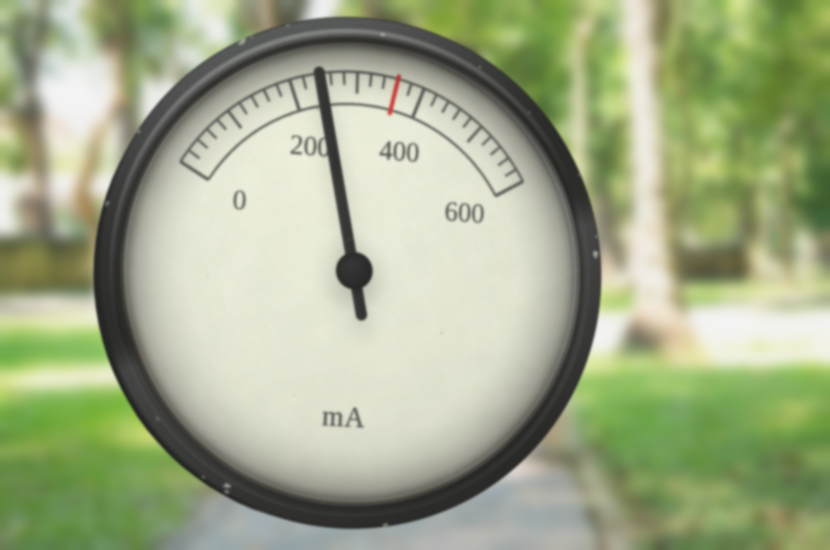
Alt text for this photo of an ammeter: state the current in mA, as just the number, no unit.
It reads 240
